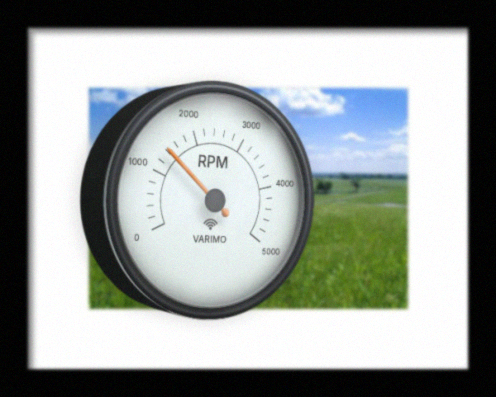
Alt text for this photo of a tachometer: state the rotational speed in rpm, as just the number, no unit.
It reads 1400
